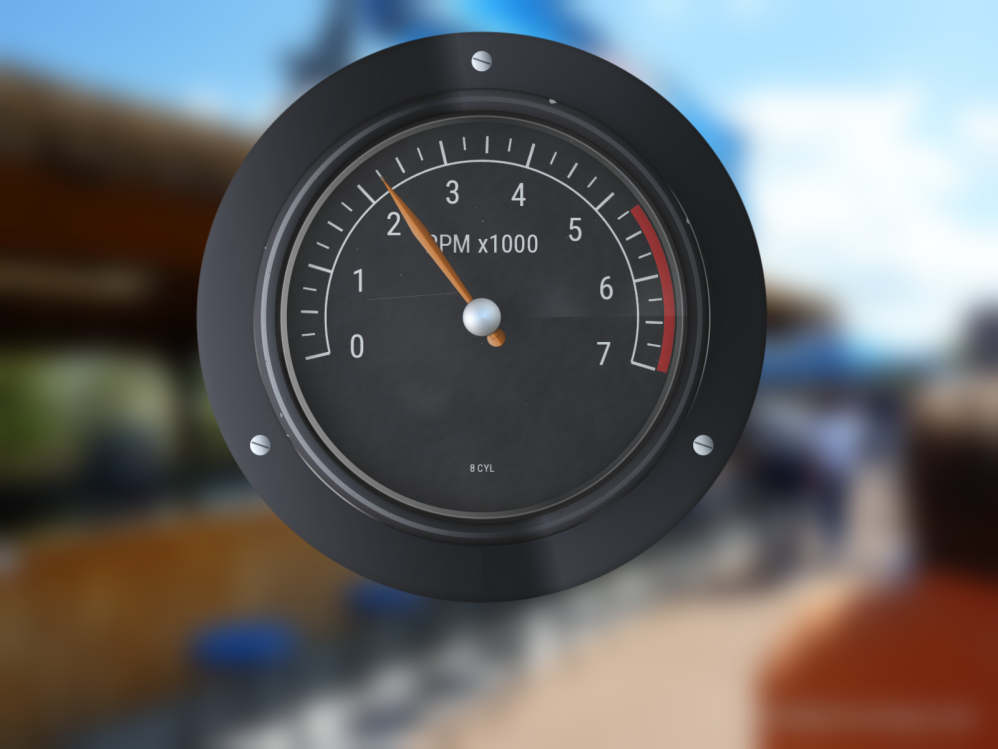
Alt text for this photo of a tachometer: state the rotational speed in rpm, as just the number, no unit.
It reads 2250
